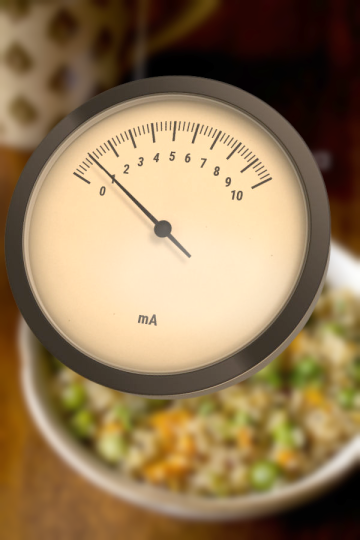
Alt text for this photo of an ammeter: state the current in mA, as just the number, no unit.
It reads 1
